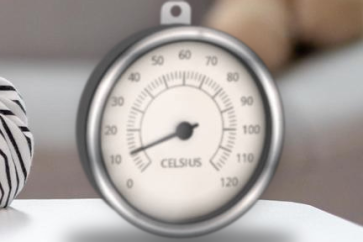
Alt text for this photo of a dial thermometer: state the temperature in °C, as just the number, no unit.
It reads 10
